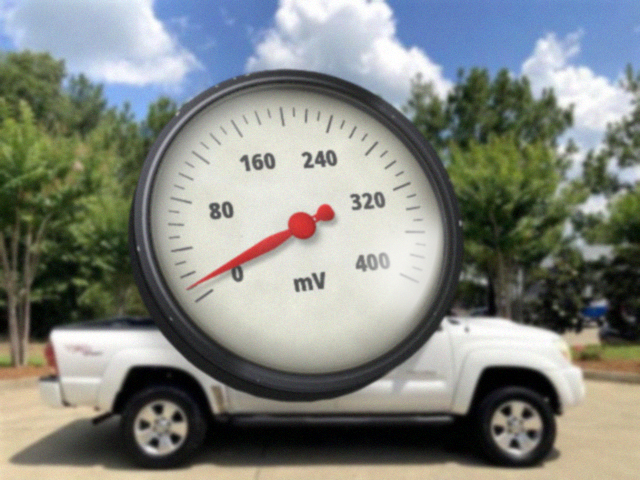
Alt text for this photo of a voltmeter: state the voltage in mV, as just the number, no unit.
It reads 10
